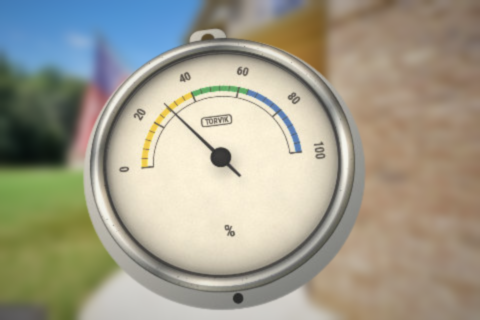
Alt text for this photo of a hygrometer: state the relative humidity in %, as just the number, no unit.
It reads 28
